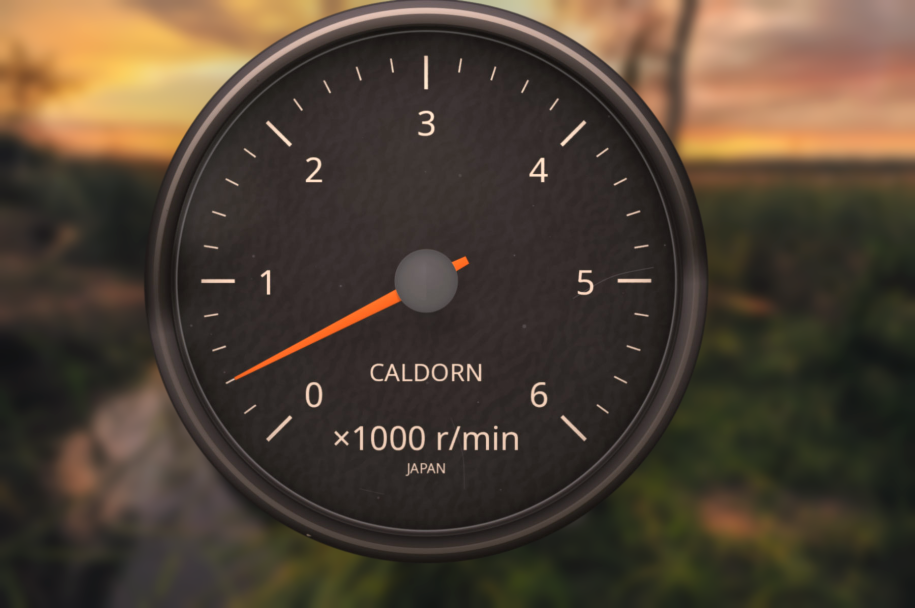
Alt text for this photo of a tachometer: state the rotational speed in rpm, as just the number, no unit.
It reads 400
